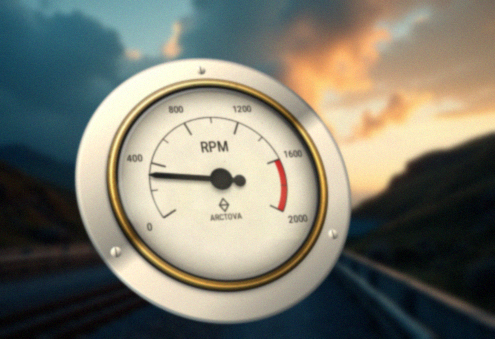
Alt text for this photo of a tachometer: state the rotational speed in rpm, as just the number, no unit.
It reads 300
